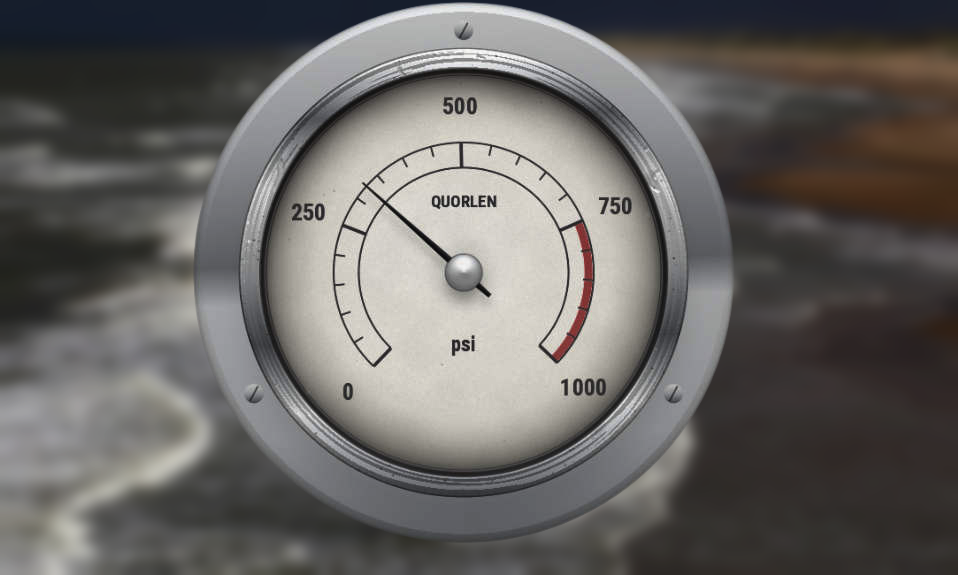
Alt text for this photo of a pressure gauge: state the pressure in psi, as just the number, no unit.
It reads 325
